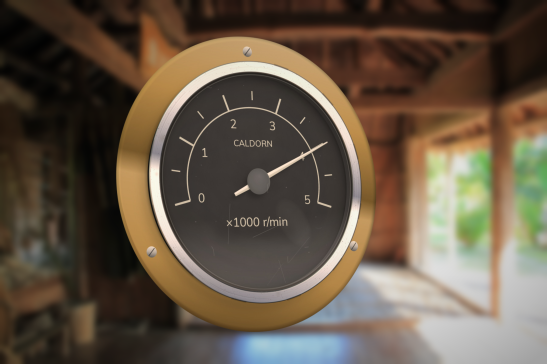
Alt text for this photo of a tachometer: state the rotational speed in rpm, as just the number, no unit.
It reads 4000
